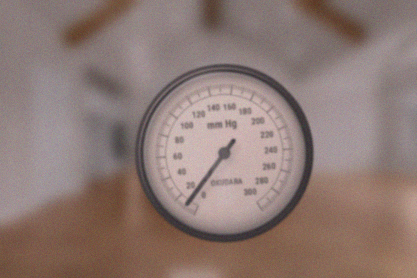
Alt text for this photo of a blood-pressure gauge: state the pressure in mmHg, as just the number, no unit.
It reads 10
